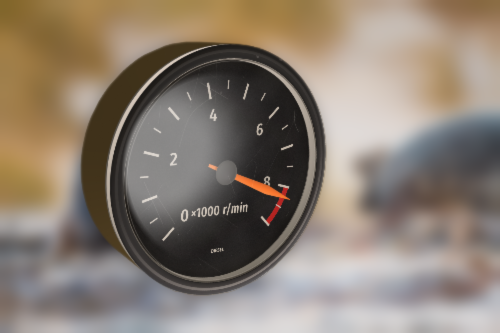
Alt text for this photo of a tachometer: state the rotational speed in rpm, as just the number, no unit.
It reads 8250
